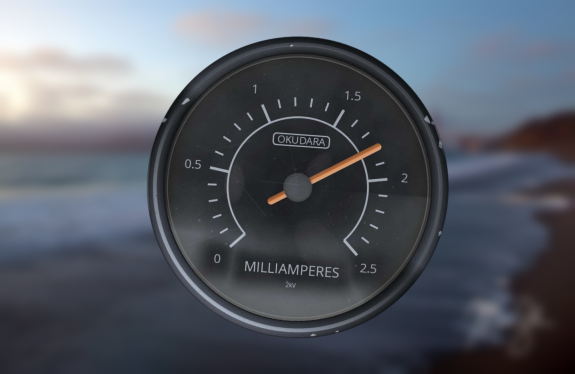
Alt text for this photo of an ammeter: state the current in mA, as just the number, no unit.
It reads 1.8
